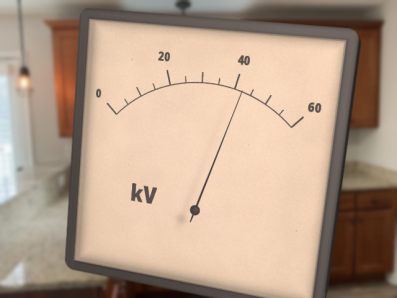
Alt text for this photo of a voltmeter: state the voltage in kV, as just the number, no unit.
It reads 42.5
